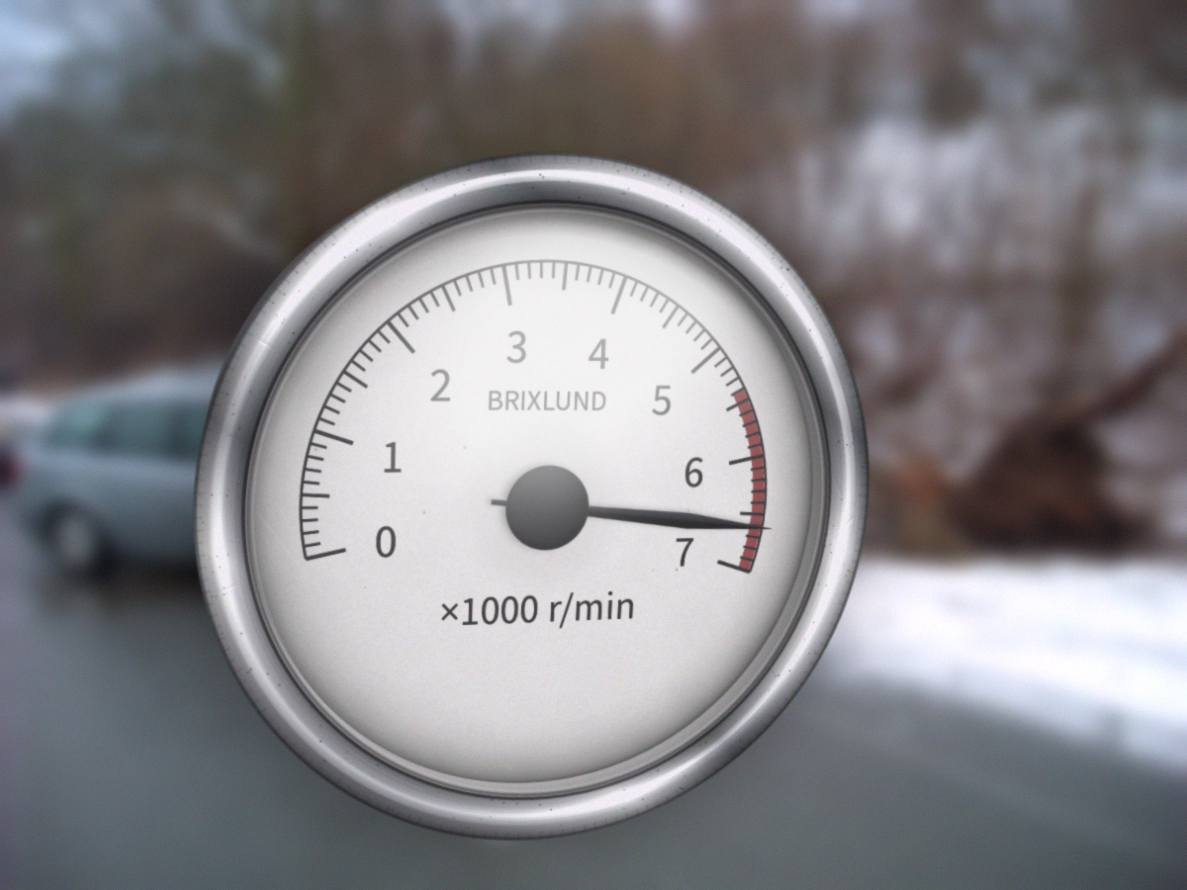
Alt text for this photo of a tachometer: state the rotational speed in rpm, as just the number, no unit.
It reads 6600
